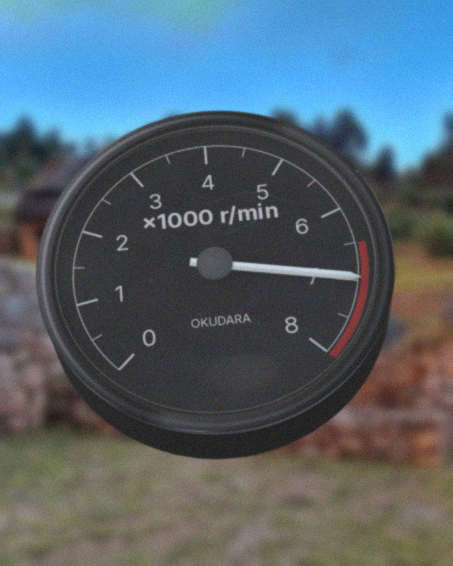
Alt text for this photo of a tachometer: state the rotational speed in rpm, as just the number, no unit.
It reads 7000
